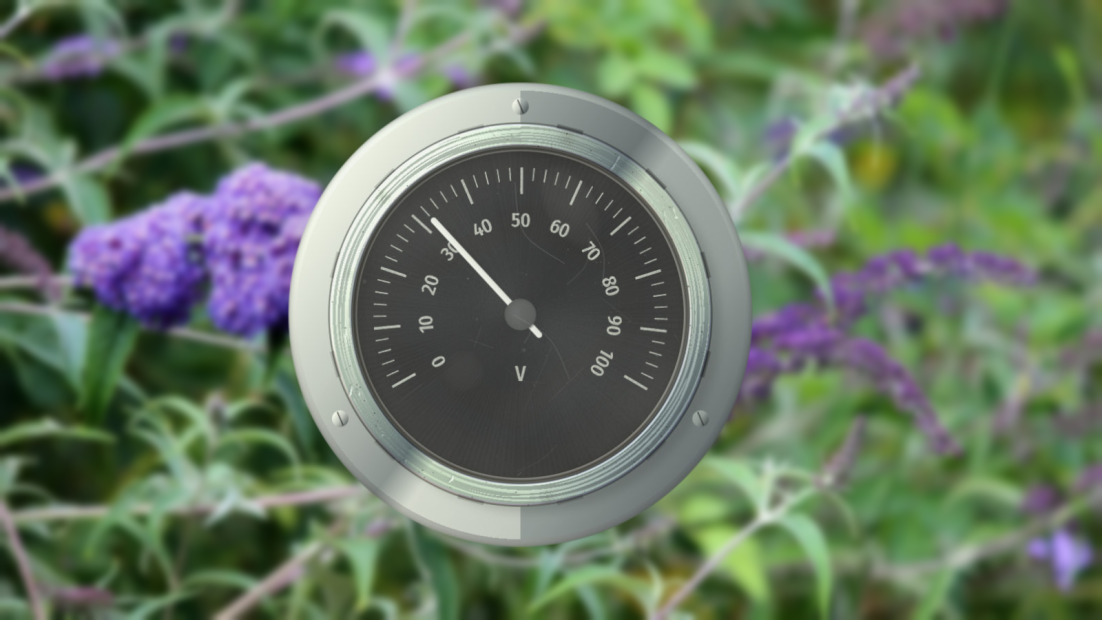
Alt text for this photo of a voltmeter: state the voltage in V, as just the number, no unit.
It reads 32
